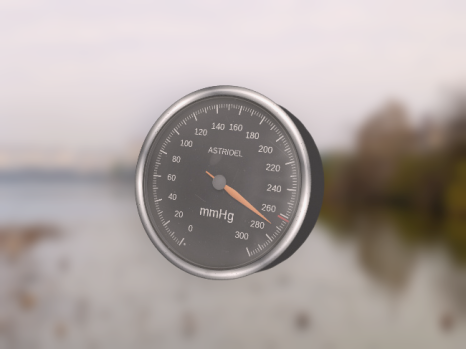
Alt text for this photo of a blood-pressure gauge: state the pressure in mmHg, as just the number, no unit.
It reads 270
